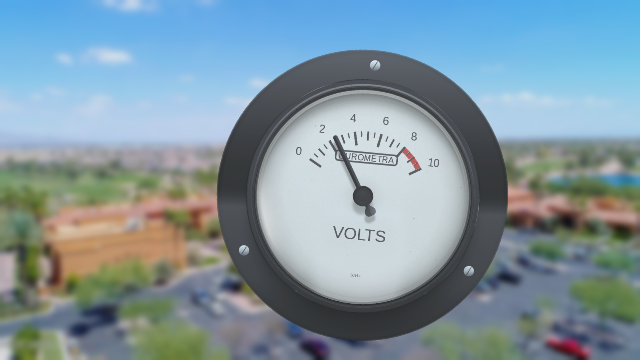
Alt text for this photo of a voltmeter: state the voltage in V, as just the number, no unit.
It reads 2.5
